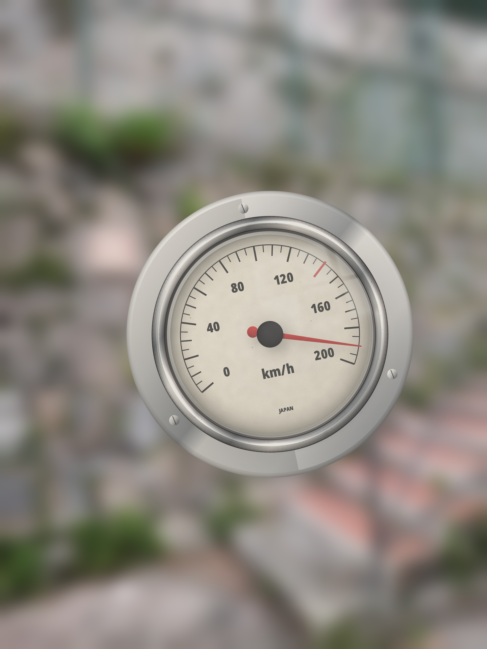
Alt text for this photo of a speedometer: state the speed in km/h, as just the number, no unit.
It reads 190
